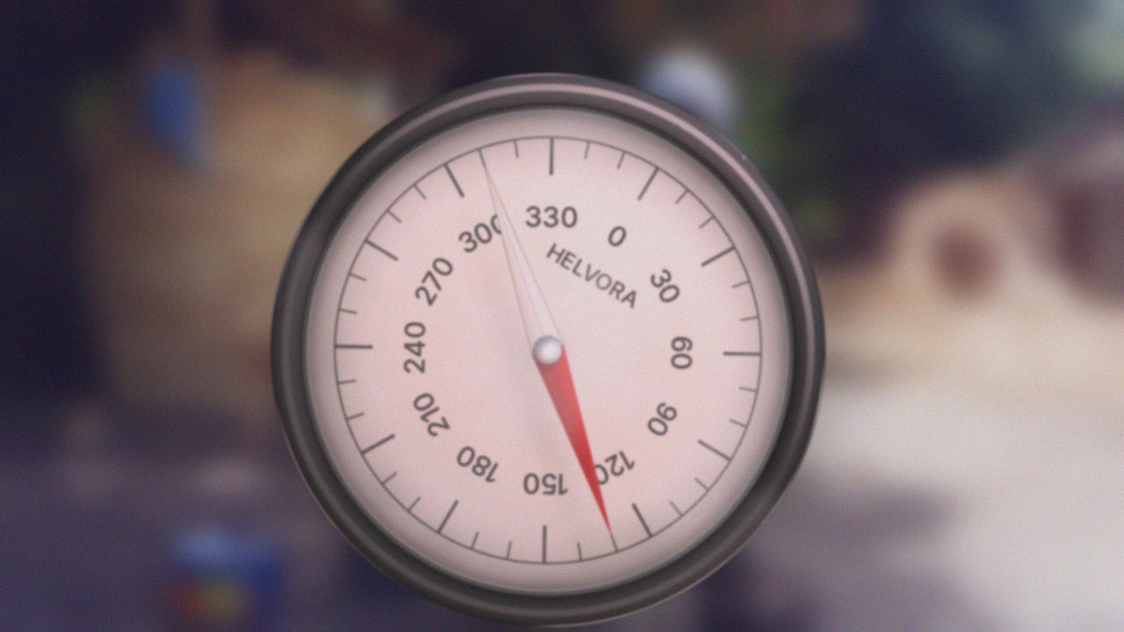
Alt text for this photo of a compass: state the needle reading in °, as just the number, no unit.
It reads 130
